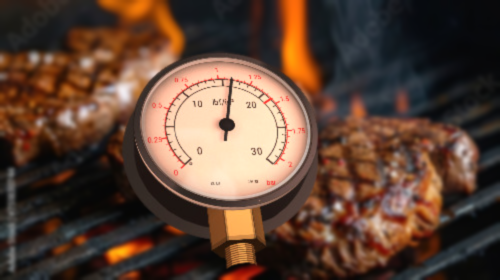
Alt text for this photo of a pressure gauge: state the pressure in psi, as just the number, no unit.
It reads 16
